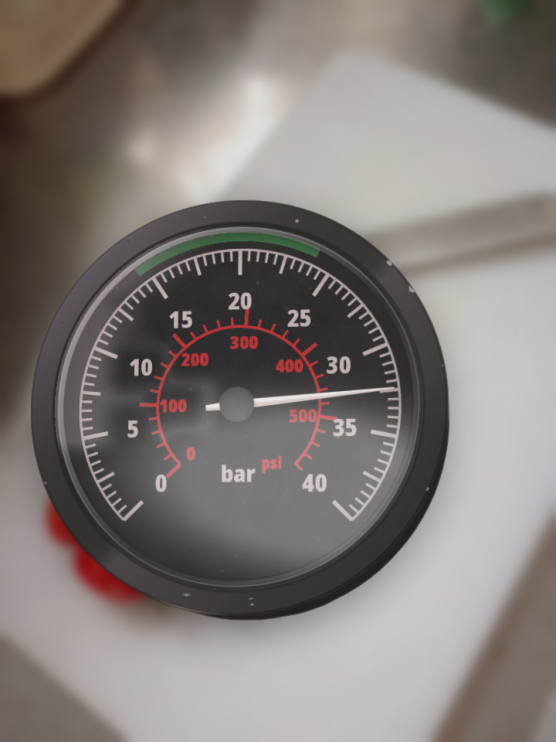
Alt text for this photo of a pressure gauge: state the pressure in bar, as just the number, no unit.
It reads 32.5
